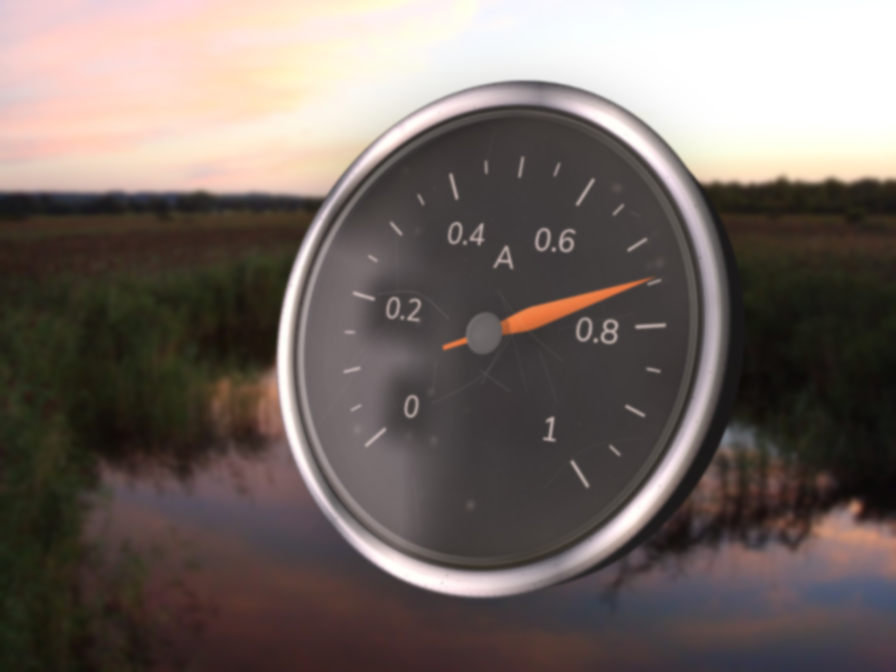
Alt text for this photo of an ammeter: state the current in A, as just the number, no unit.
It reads 0.75
